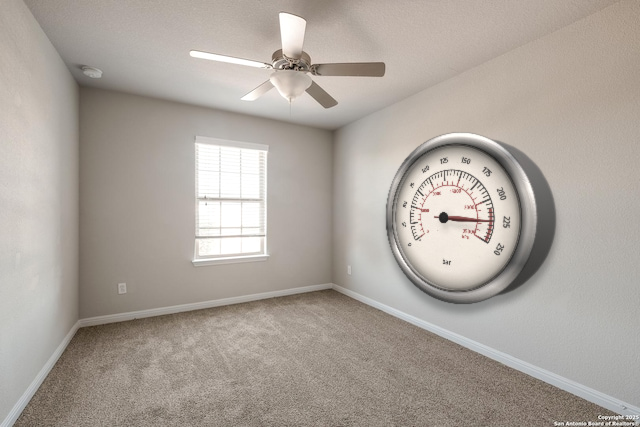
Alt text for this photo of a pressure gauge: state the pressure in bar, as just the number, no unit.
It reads 225
